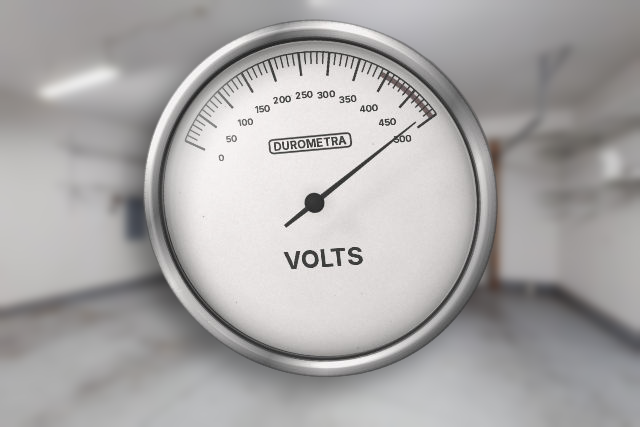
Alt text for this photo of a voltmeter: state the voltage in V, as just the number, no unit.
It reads 490
